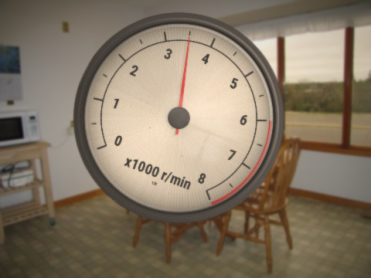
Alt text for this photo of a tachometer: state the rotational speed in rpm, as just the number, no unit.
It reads 3500
